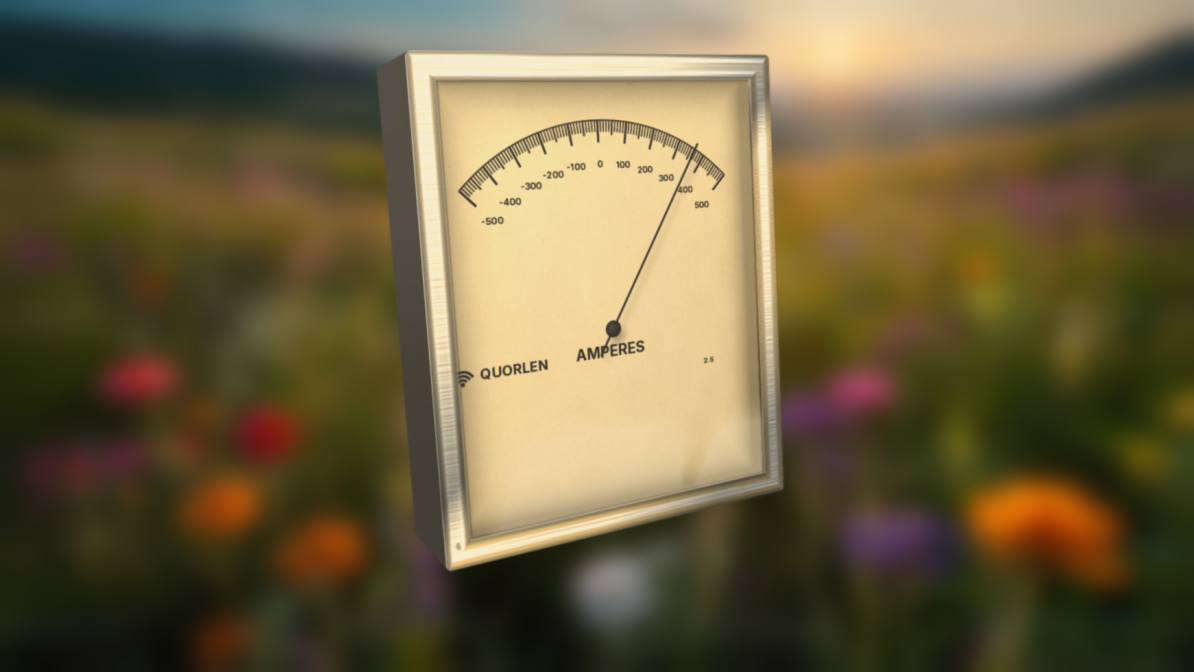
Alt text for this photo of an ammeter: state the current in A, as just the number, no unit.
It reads 350
